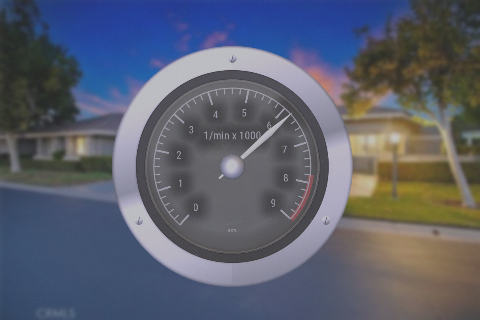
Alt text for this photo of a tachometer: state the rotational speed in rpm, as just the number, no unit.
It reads 6200
